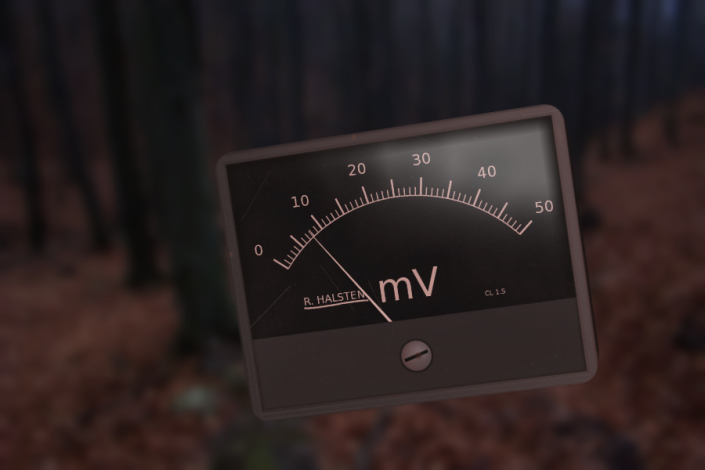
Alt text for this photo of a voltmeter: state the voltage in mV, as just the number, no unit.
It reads 8
